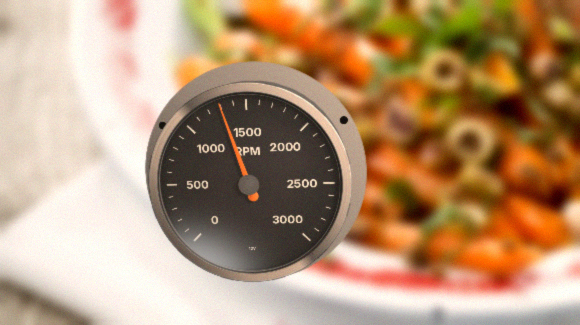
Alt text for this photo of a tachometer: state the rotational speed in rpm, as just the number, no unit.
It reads 1300
